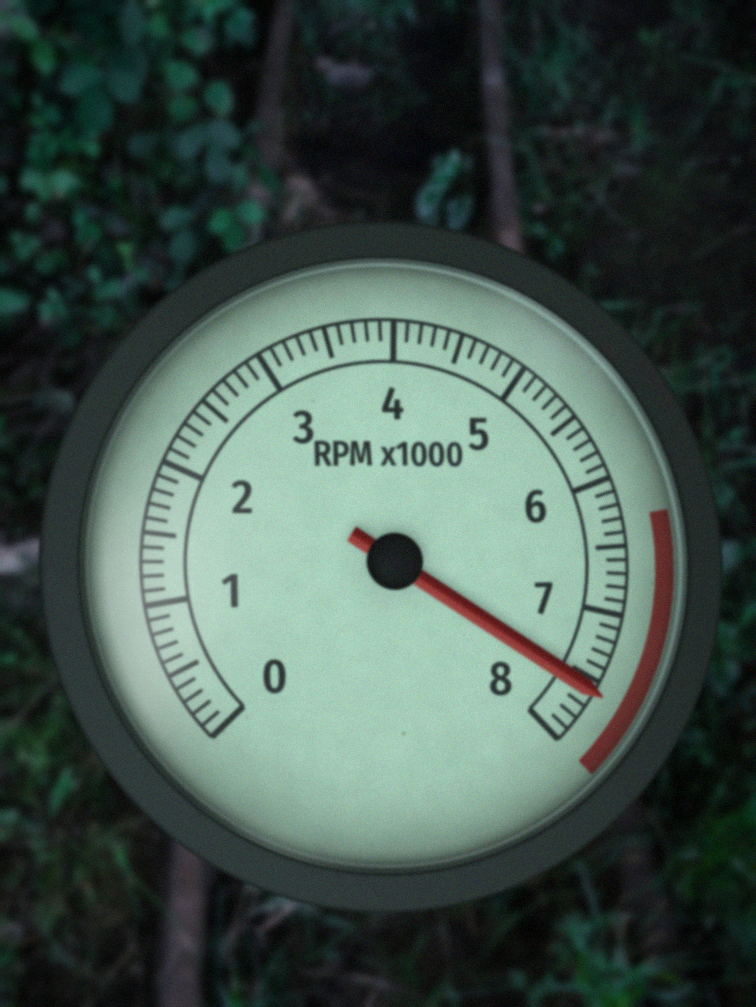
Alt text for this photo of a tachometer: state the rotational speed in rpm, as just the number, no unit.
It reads 7600
